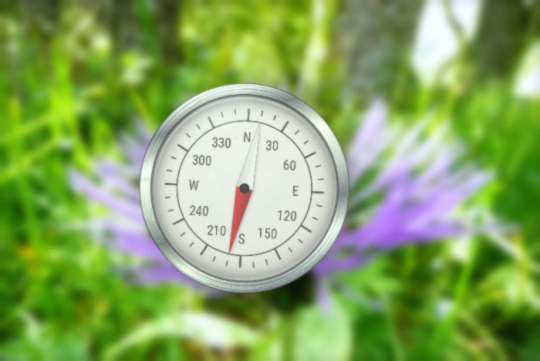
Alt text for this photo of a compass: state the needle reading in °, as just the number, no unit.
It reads 190
